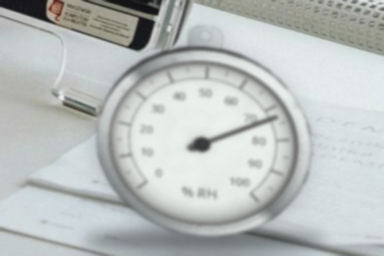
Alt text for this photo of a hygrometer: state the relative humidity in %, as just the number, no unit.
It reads 72.5
